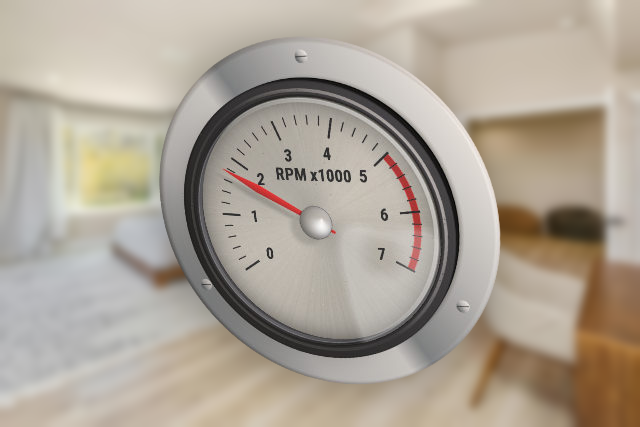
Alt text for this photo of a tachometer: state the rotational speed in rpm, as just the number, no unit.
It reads 1800
